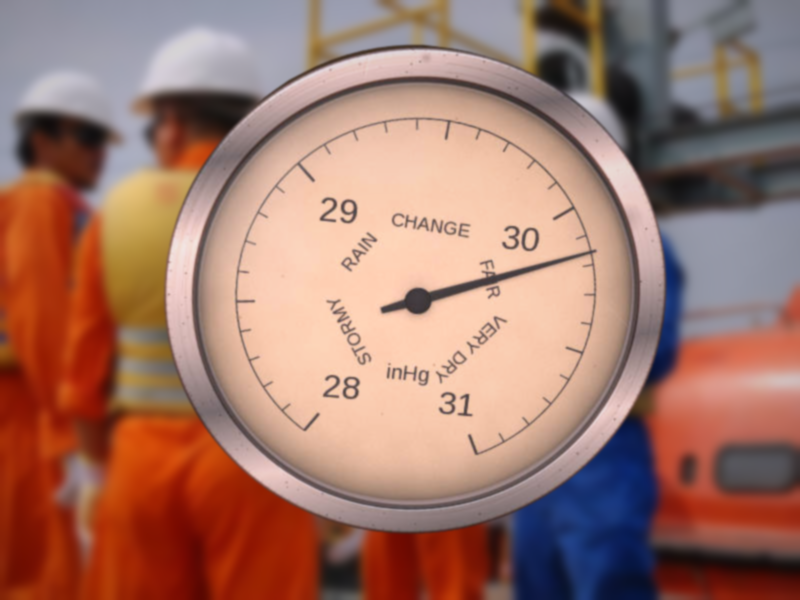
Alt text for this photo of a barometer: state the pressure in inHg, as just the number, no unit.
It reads 30.15
